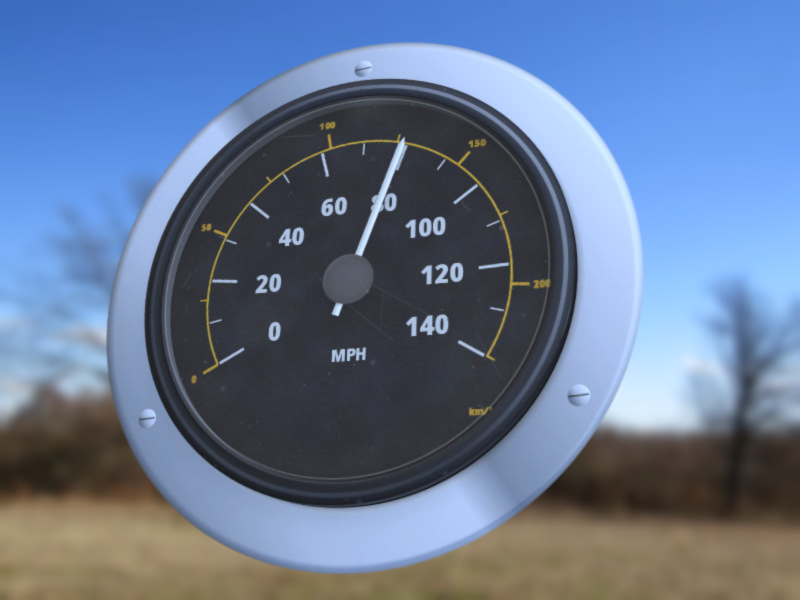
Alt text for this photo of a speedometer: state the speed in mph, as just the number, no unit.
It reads 80
